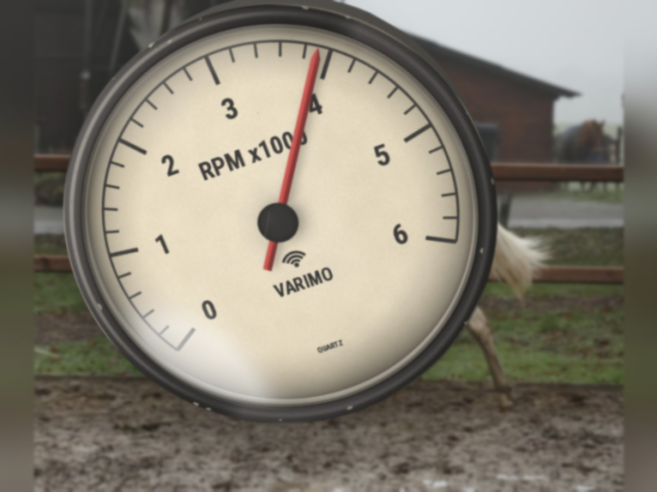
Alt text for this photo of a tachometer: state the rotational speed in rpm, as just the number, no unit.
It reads 3900
